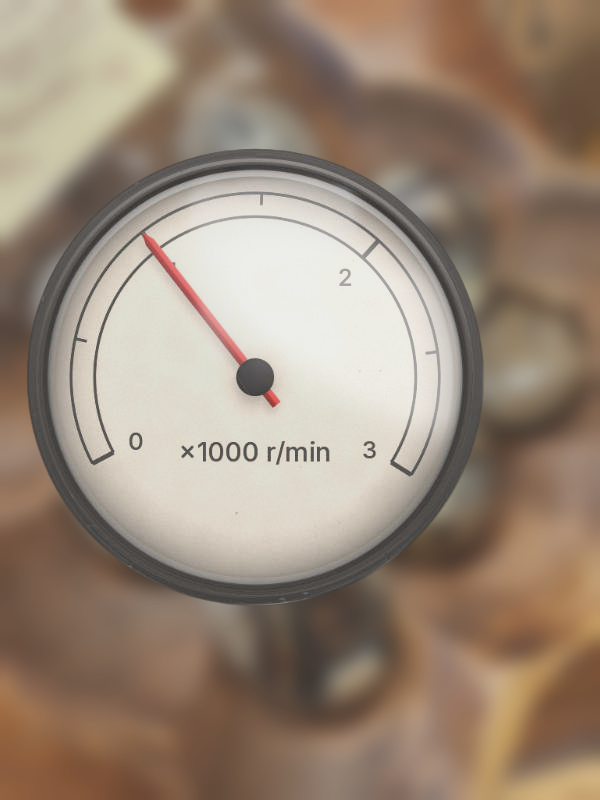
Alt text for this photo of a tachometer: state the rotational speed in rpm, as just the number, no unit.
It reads 1000
